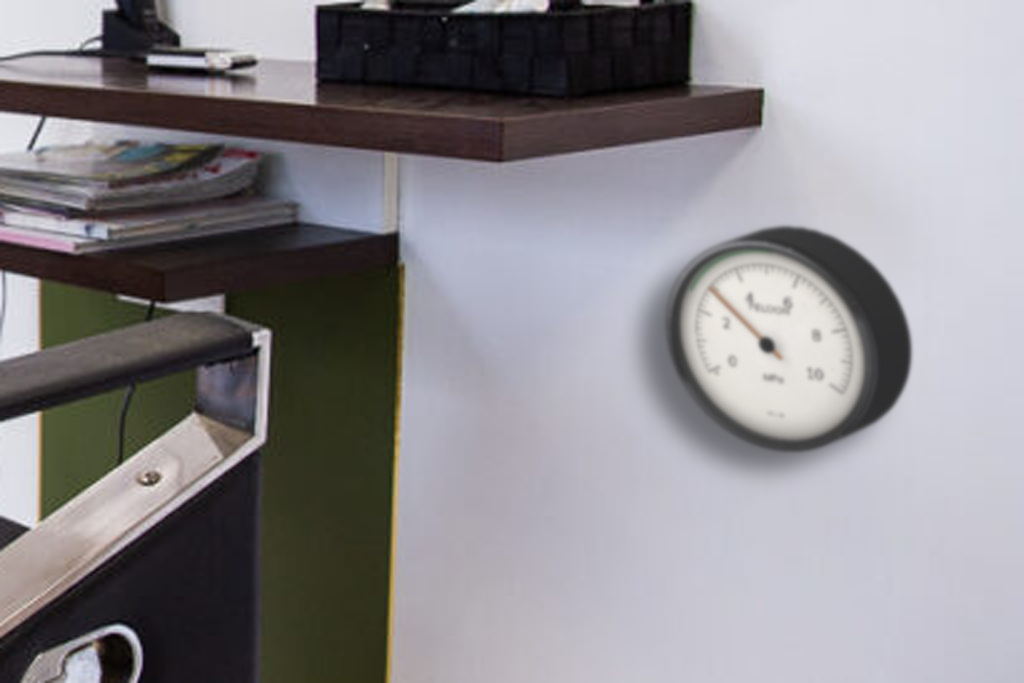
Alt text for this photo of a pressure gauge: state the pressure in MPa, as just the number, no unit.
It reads 3
